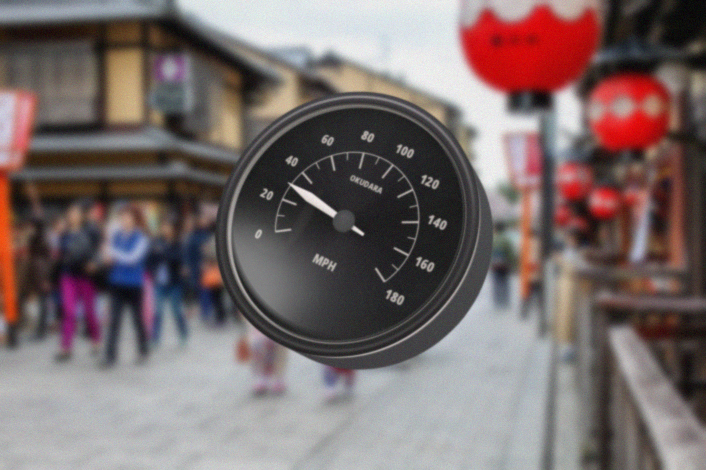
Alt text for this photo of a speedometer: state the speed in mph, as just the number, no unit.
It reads 30
